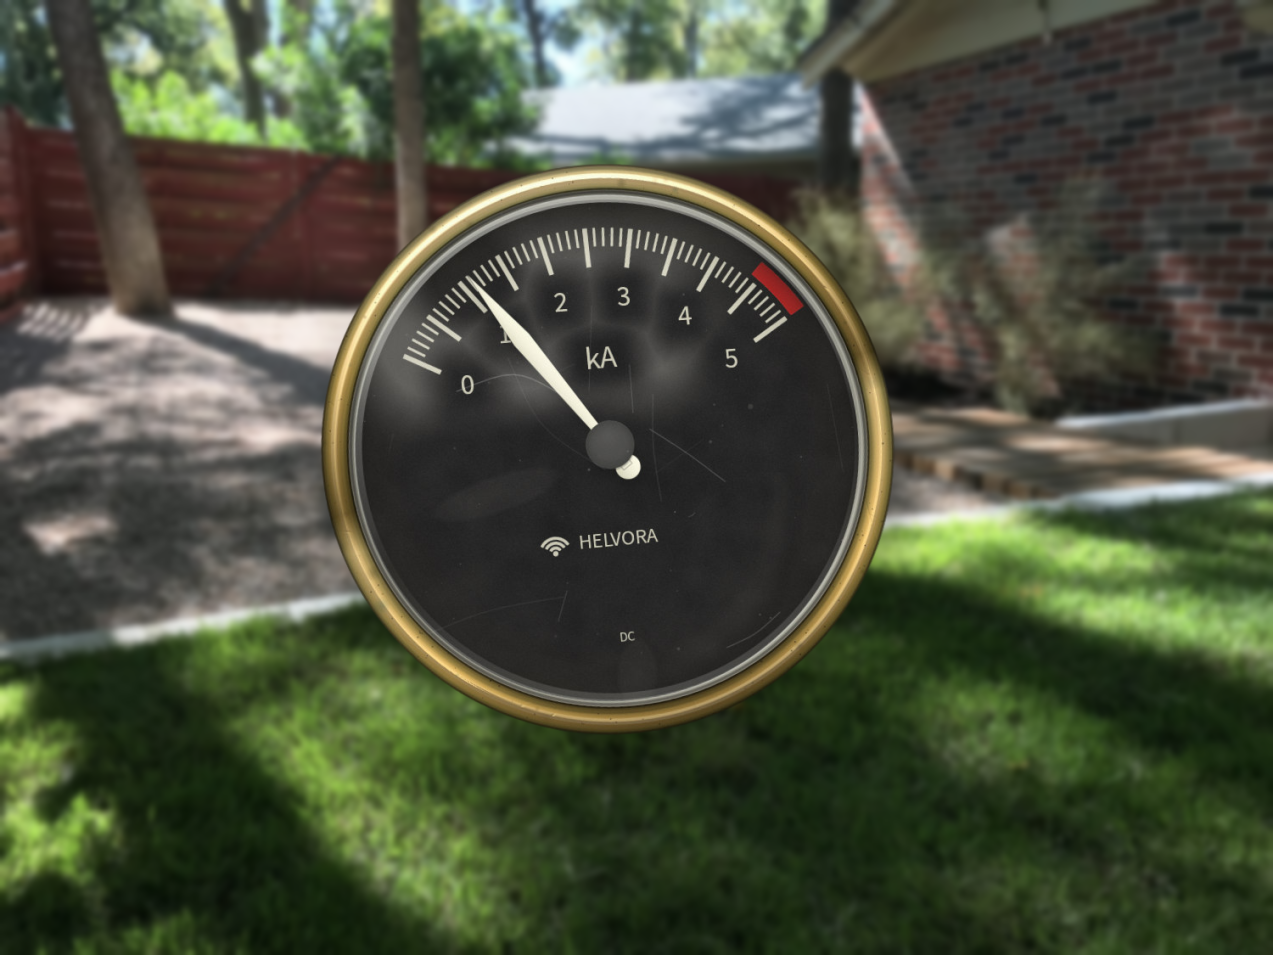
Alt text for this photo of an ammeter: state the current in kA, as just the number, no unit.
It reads 1.1
